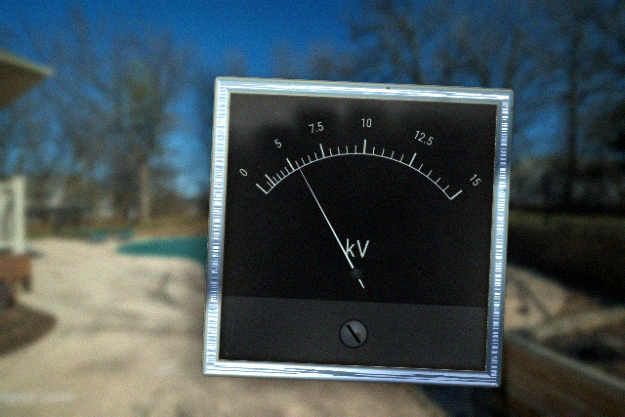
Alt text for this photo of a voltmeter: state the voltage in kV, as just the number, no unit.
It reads 5.5
